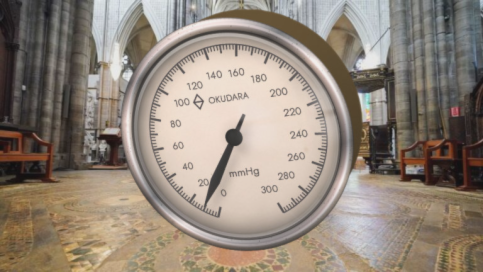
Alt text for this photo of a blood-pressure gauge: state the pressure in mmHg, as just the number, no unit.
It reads 10
